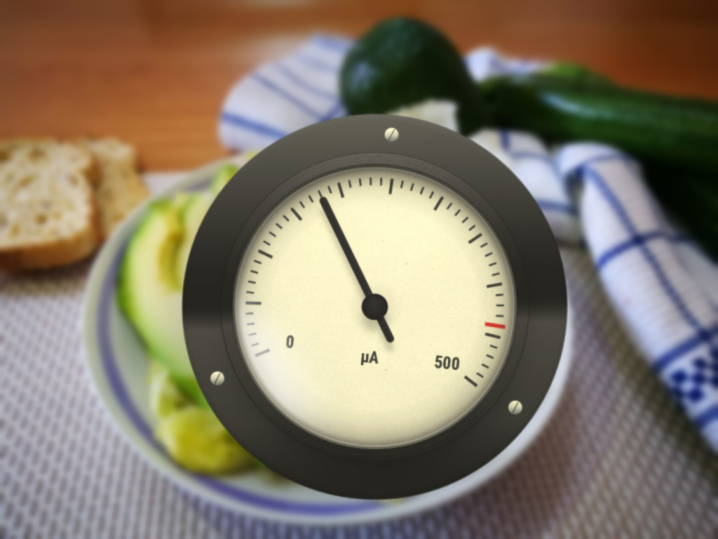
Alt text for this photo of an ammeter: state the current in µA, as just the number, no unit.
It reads 180
